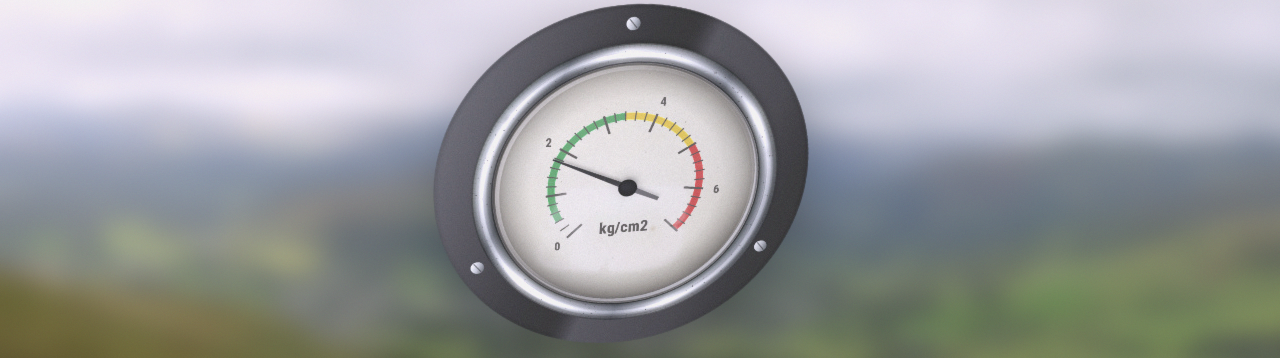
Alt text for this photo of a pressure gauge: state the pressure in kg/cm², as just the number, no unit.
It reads 1.8
